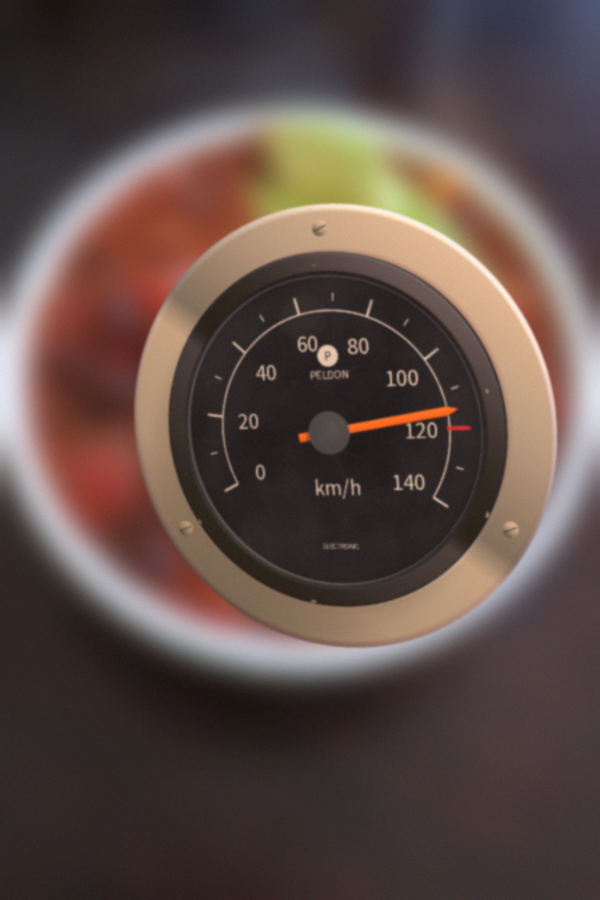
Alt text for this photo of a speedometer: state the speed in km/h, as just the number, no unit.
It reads 115
